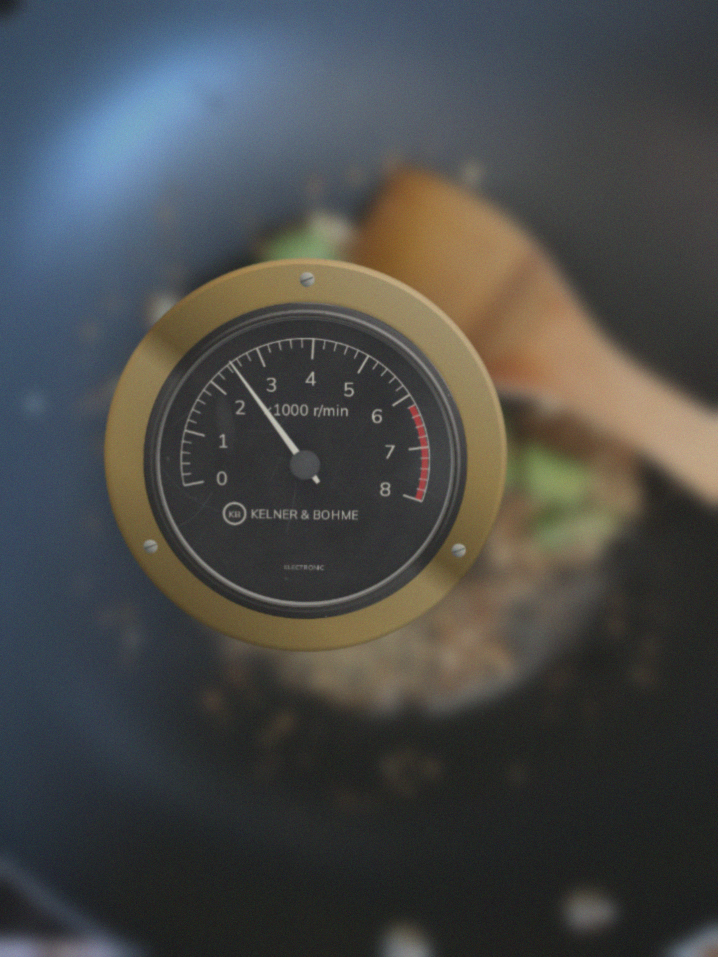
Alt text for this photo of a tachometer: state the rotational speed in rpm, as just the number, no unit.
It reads 2500
